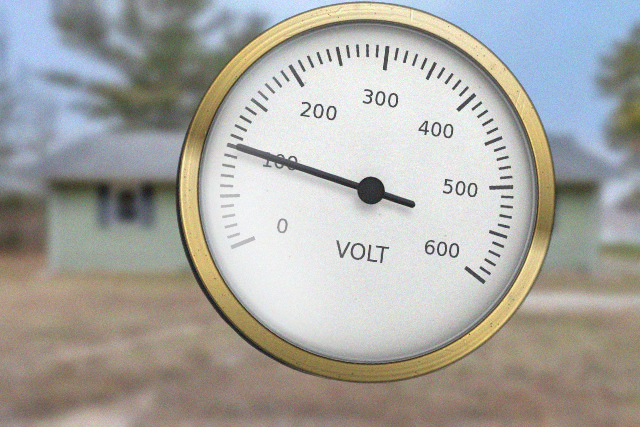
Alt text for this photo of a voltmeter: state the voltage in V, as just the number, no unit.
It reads 100
